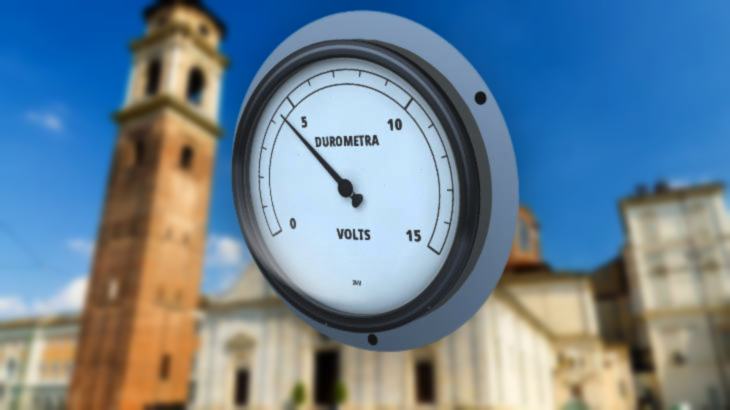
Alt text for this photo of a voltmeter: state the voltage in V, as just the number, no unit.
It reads 4.5
